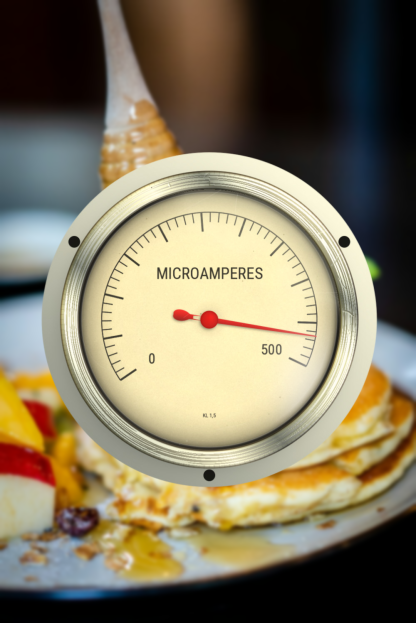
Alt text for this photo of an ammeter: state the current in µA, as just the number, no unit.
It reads 465
